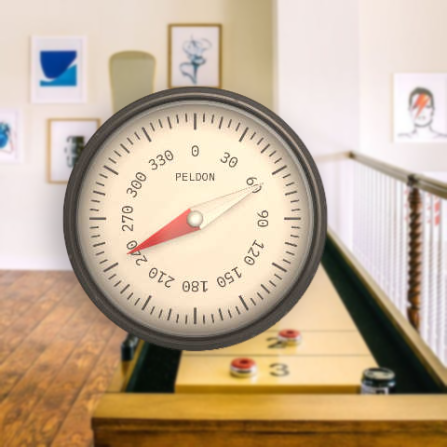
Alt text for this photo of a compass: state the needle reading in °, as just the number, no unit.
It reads 242.5
